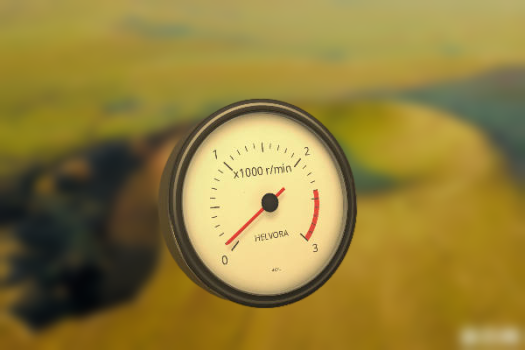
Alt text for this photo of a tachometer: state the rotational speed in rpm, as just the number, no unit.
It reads 100
